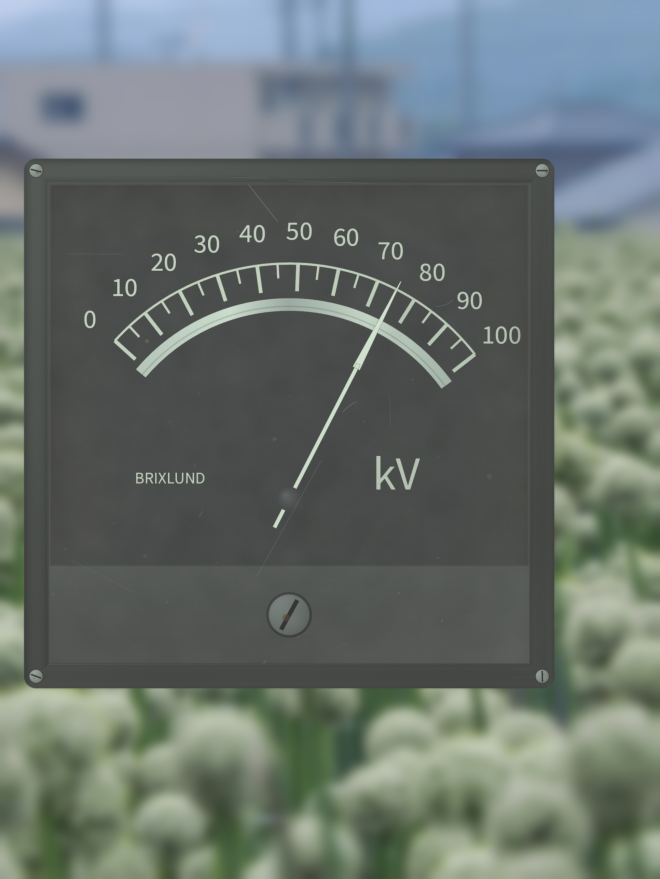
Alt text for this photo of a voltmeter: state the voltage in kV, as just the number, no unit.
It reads 75
